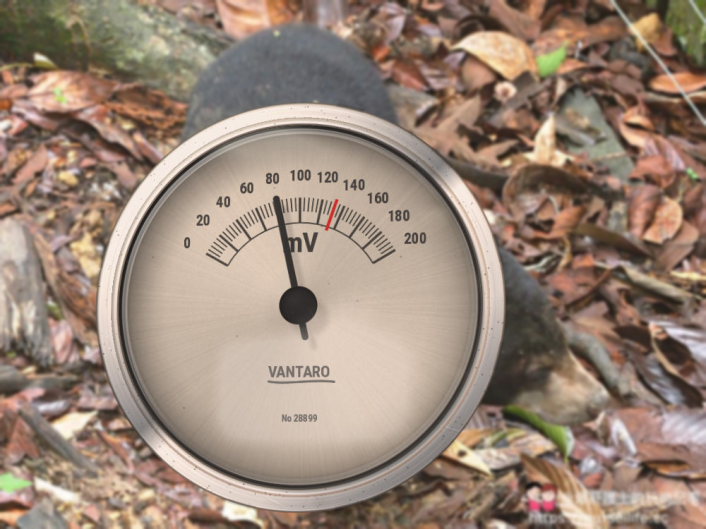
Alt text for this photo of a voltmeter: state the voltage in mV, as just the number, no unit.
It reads 80
